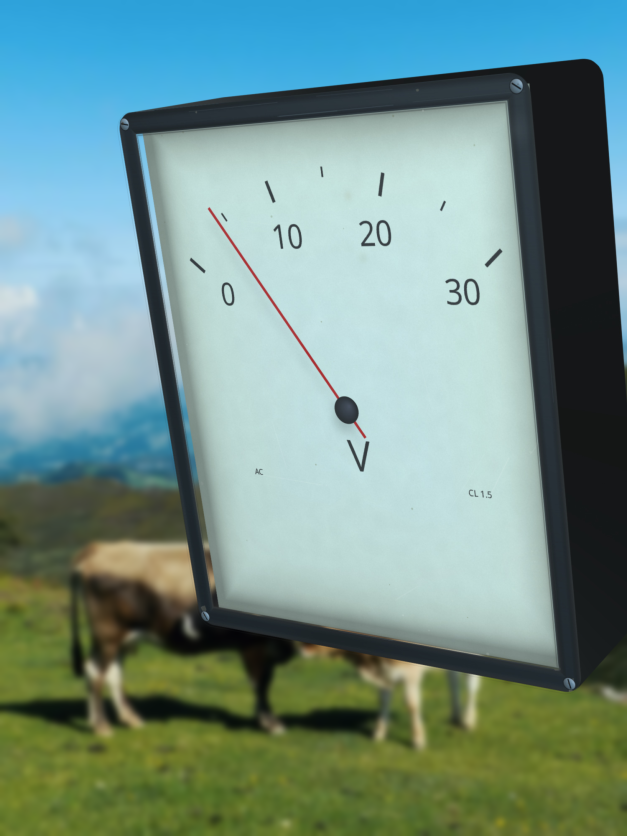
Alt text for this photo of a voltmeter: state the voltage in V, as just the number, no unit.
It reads 5
